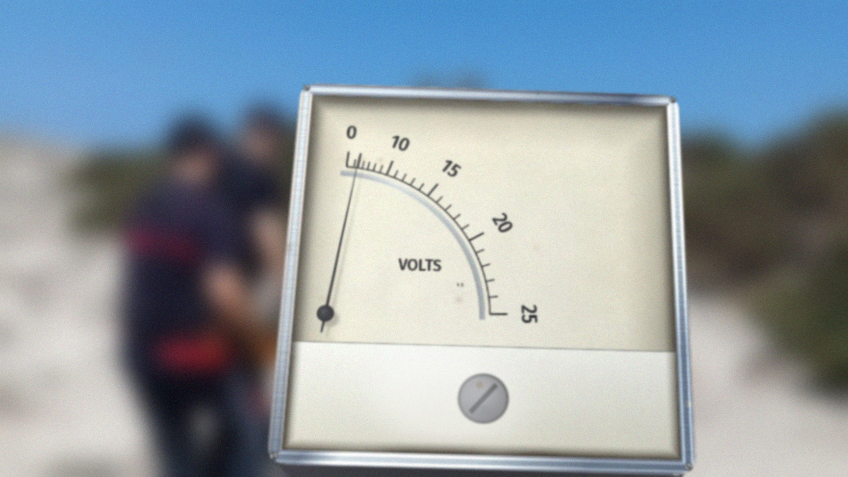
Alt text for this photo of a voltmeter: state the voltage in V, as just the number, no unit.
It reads 5
